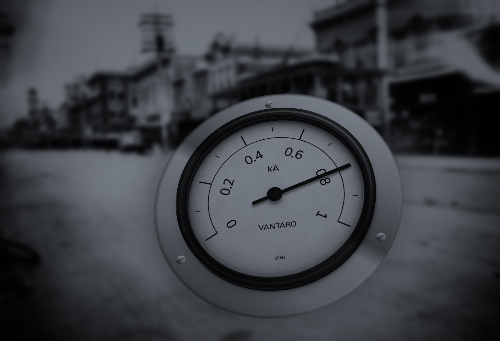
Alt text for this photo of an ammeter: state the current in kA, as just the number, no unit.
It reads 0.8
